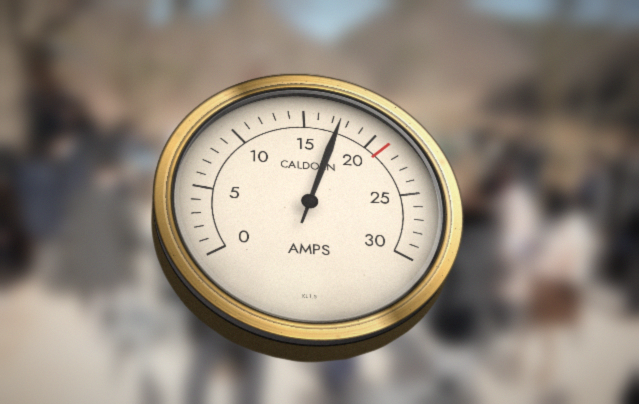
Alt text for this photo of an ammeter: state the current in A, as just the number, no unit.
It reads 17.5
